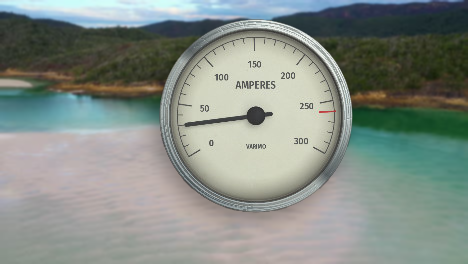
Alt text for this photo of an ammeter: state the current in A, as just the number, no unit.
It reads 30
